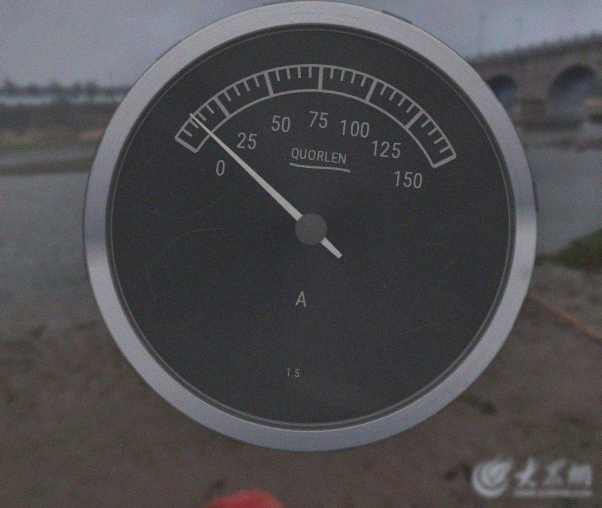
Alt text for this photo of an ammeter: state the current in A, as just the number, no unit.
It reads 12.5
